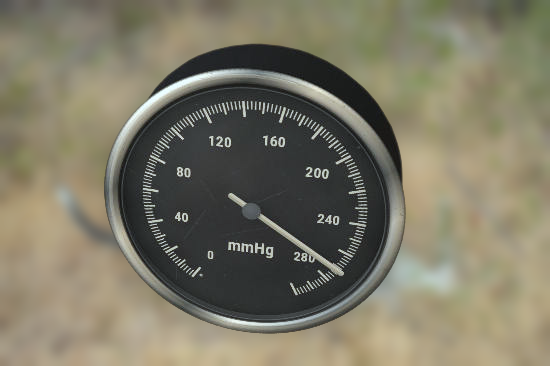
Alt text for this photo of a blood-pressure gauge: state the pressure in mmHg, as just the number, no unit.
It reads 270
